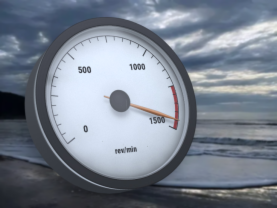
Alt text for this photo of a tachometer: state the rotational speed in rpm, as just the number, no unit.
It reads 1450
